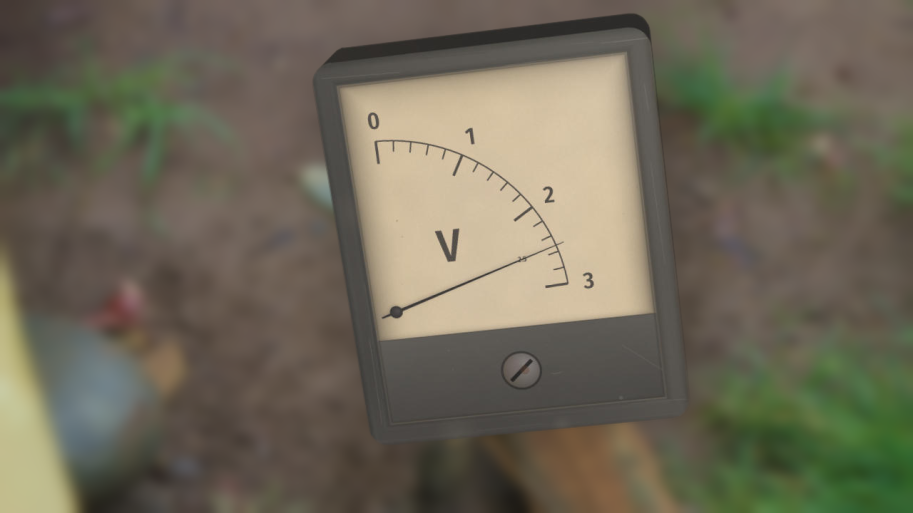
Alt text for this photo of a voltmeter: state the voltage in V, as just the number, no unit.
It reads 2.5
